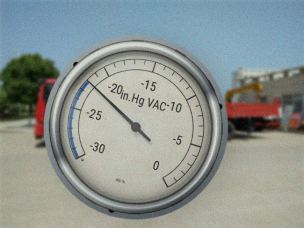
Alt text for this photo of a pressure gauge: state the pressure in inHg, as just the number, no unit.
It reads -22
